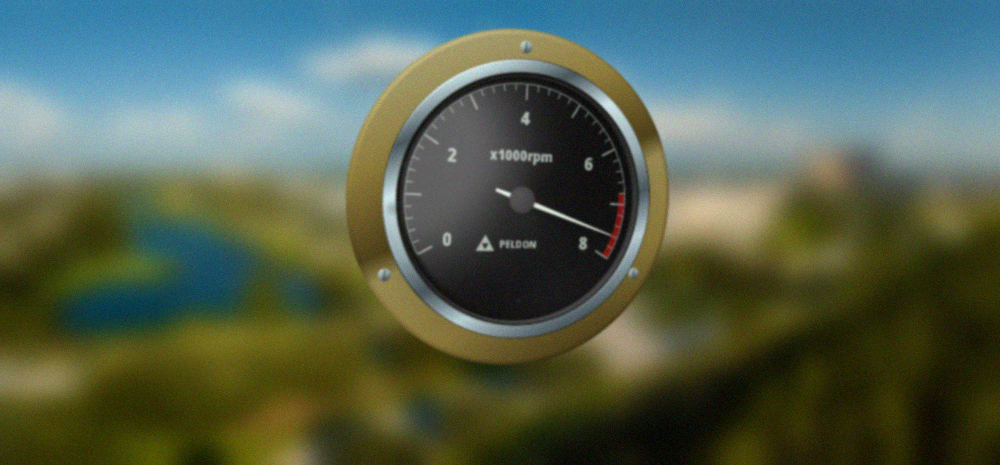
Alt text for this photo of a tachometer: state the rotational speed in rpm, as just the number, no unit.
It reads 7600
